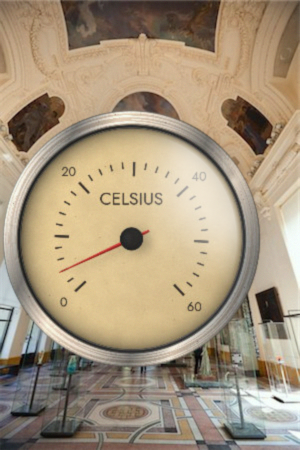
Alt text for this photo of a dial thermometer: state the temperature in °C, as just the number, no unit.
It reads 4
